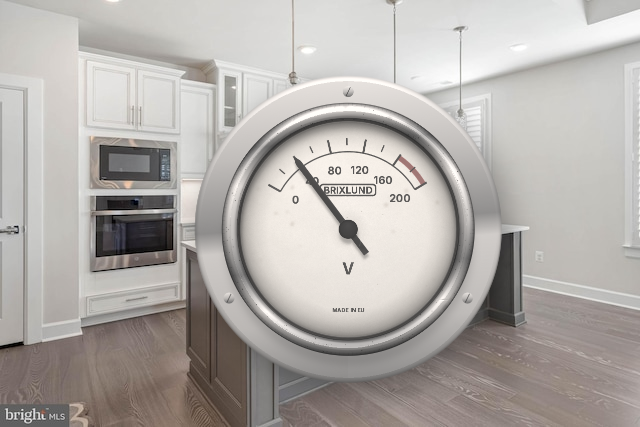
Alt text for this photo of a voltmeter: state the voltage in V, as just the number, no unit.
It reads 40
